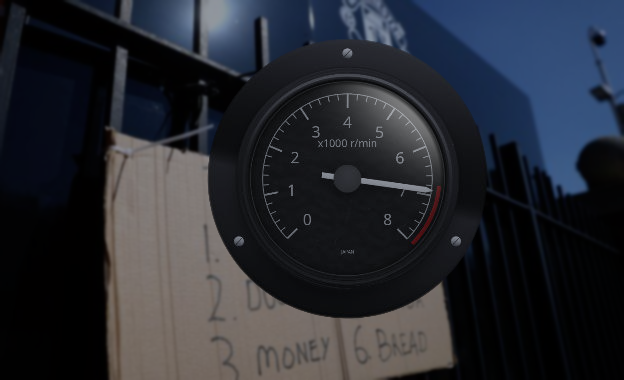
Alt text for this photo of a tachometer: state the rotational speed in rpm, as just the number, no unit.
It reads 6900
